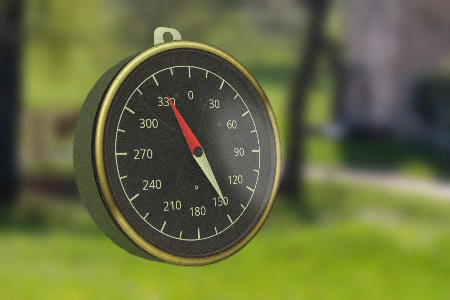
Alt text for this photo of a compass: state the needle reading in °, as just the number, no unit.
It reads 330
